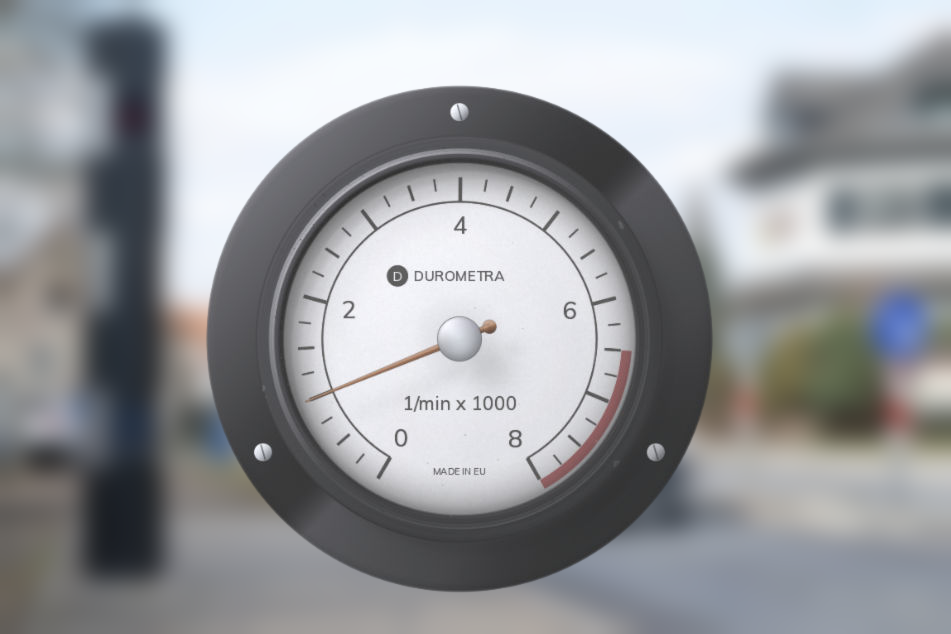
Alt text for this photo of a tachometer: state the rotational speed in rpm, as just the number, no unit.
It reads 1000
